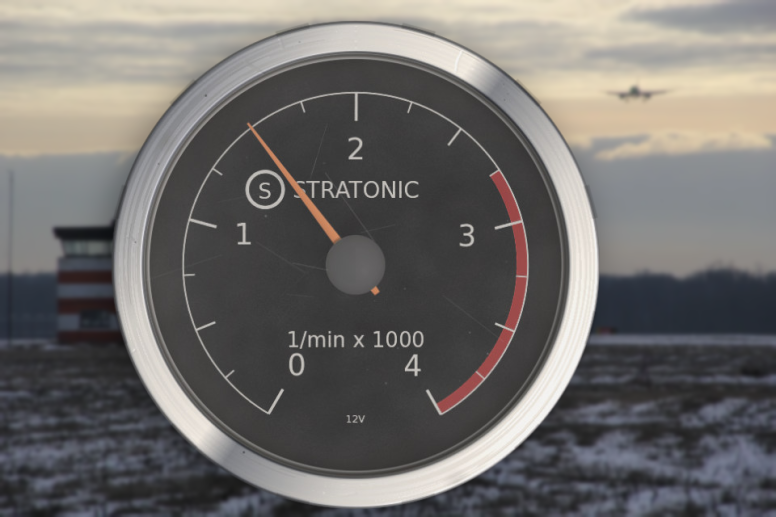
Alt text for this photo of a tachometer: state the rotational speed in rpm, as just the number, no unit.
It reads 1500
